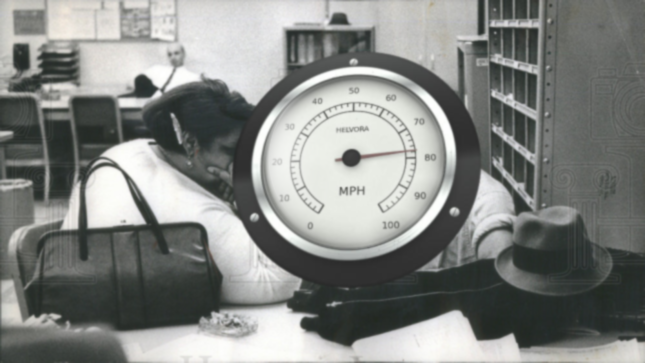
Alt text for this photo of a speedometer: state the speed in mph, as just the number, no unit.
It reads 78
